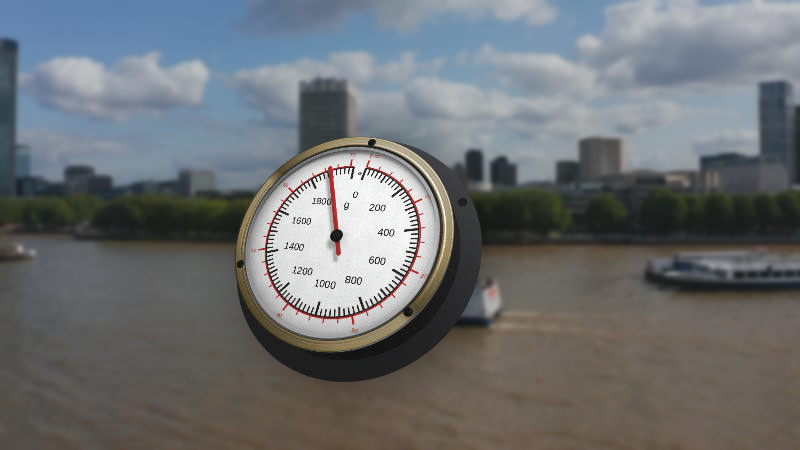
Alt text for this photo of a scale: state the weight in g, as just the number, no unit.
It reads 1900
